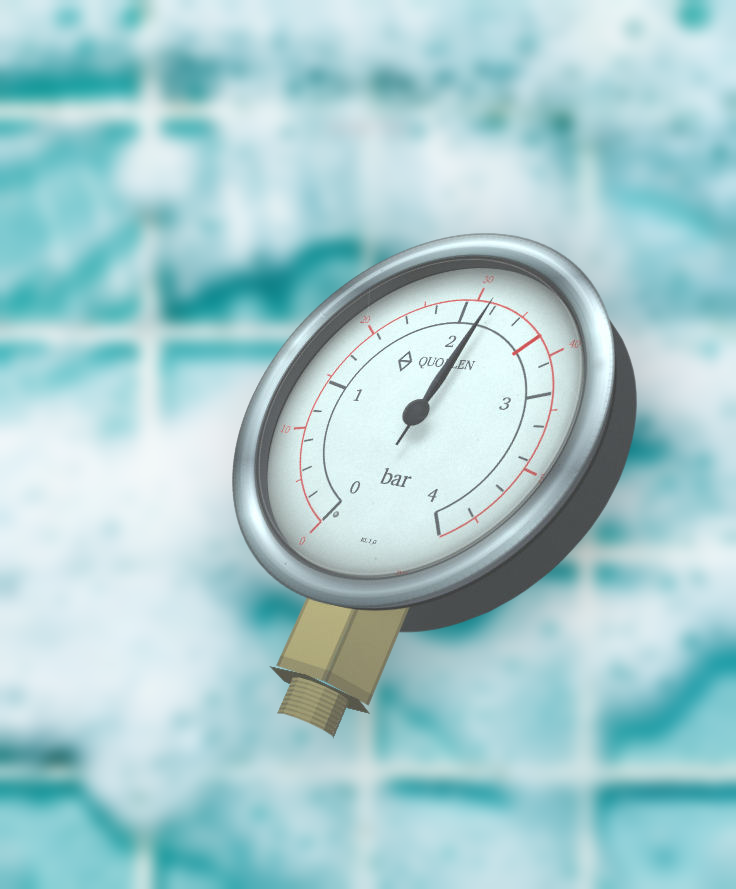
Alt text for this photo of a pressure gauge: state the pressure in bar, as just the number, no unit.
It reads 2.2
